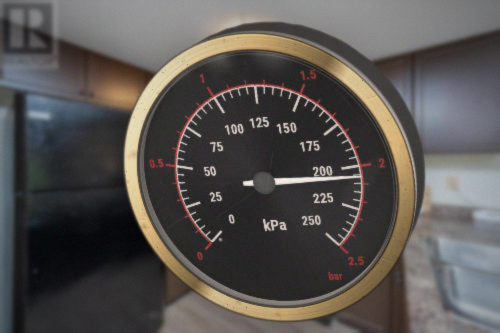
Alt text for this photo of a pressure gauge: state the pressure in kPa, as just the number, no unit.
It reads 205
